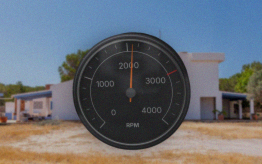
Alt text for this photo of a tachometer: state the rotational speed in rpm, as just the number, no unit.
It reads 2100
